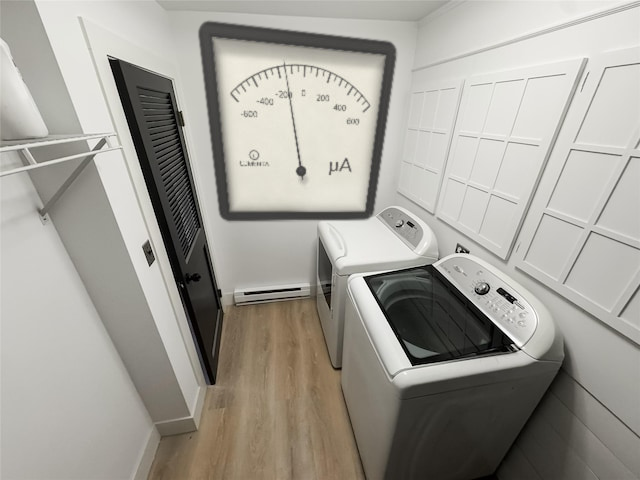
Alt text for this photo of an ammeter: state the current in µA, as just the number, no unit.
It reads -150
